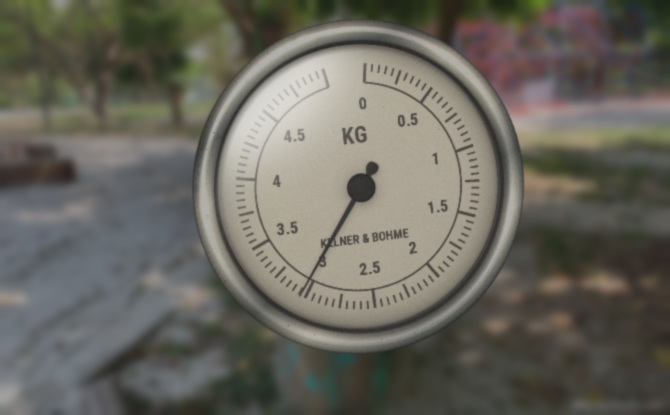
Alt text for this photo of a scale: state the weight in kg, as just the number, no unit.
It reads 3.05
